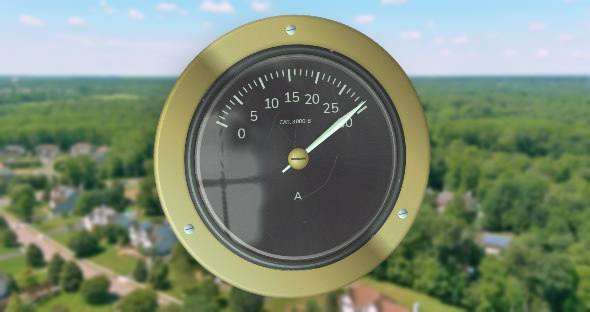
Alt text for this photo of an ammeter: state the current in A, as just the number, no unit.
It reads 29
